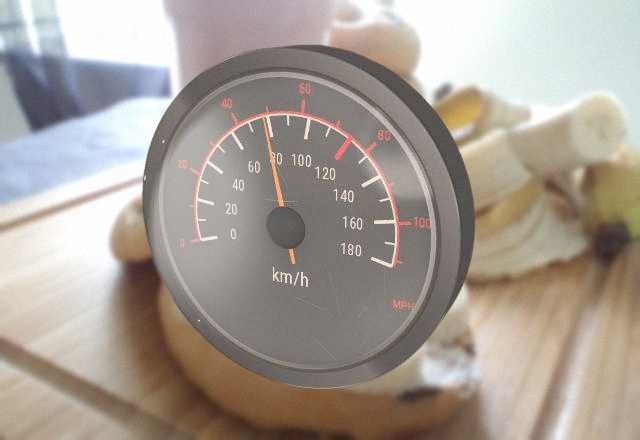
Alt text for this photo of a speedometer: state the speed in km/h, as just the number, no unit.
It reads 80
